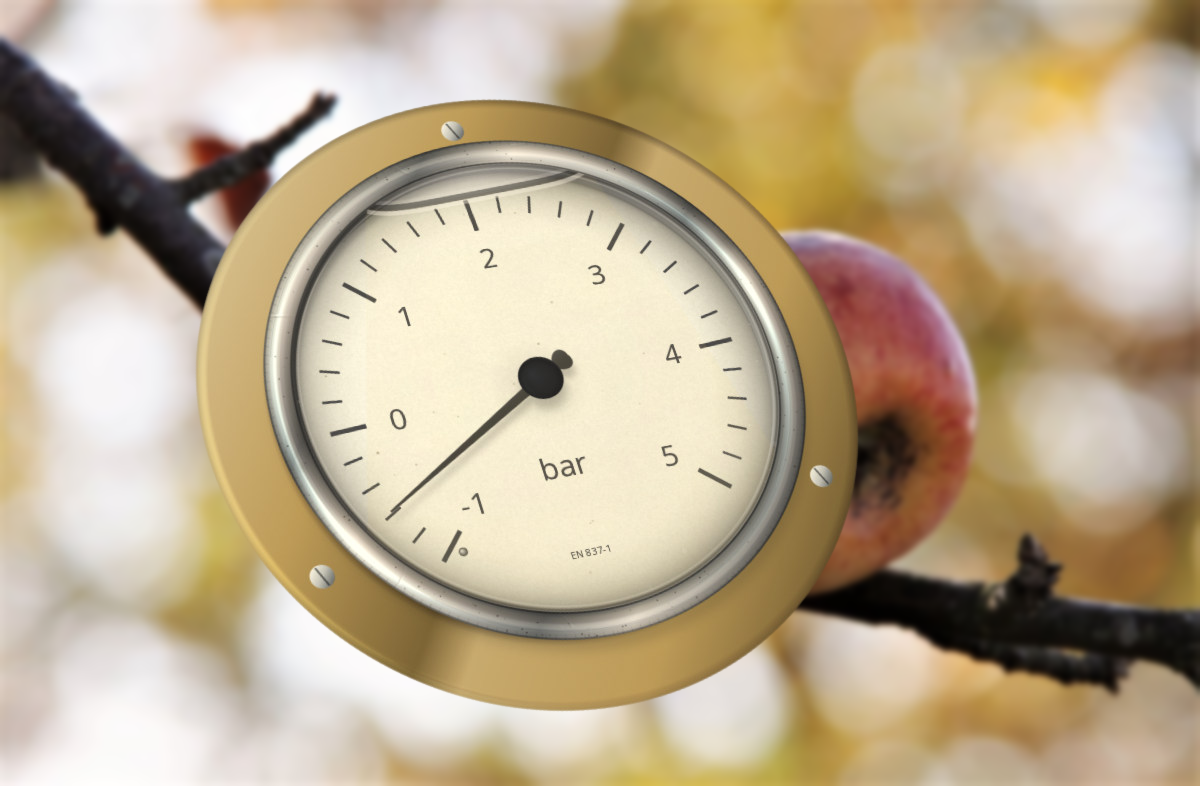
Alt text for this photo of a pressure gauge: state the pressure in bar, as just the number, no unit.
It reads -0.6
